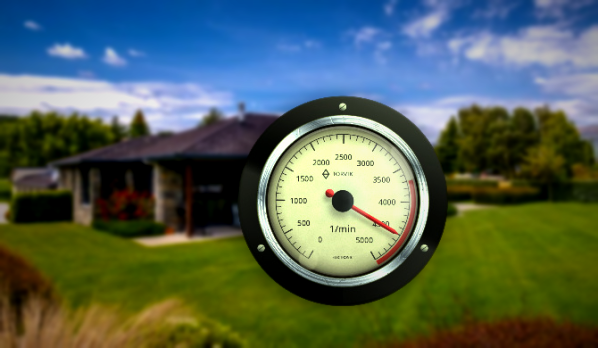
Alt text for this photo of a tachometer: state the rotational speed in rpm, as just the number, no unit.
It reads 4500
